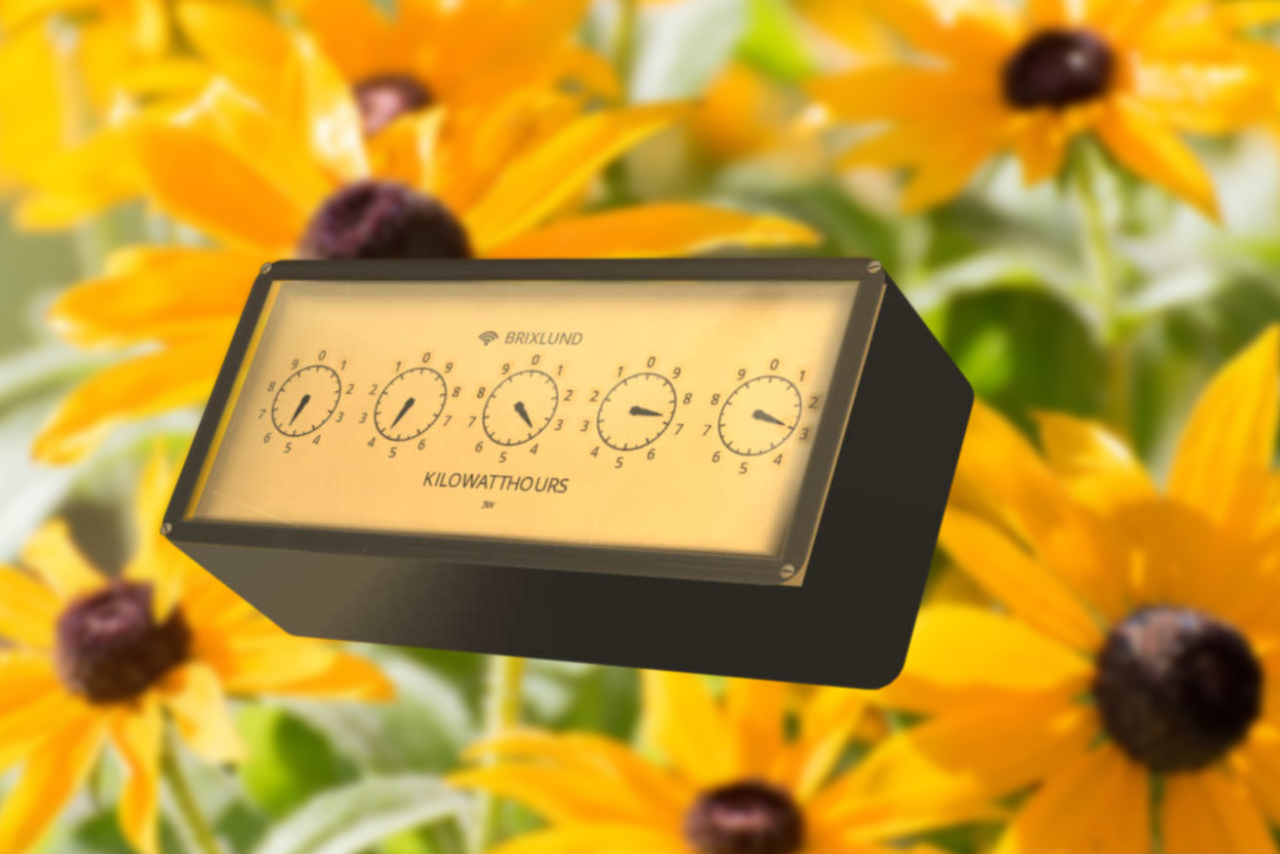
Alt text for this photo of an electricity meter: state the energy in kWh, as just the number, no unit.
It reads 54373
